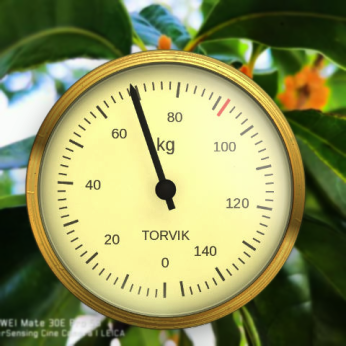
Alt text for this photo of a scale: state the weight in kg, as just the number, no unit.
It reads 69
